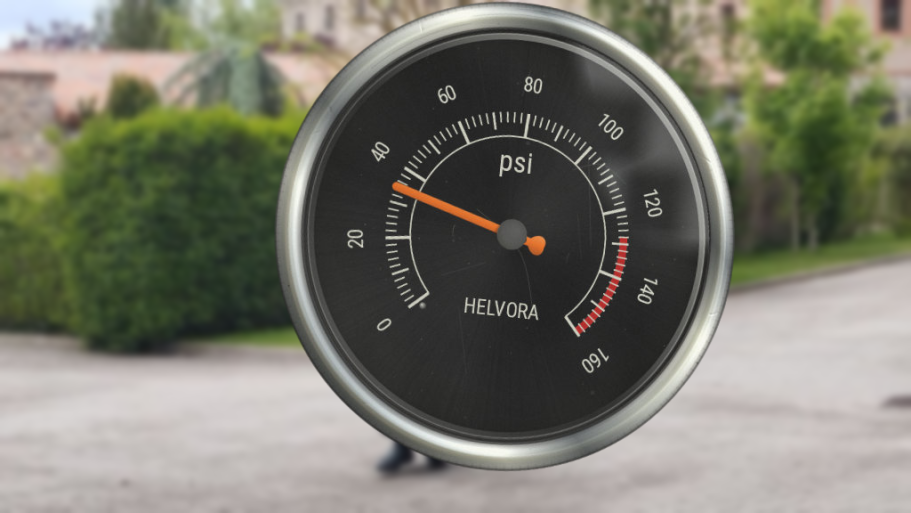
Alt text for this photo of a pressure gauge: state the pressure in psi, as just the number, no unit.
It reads 34
